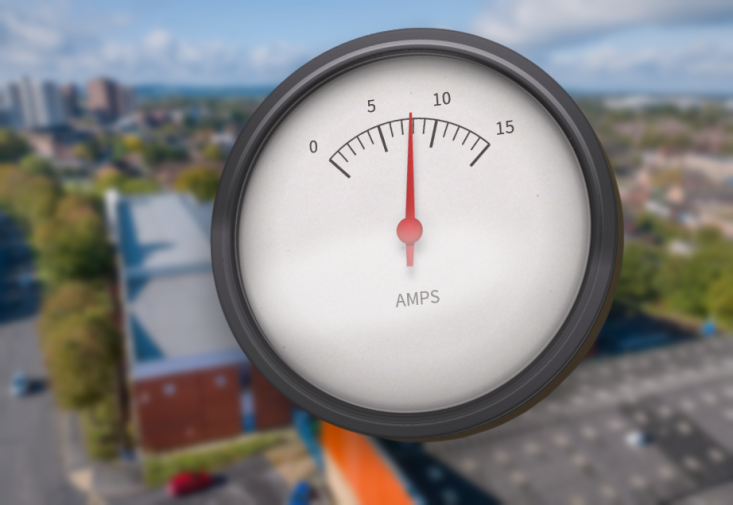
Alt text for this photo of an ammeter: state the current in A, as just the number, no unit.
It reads 8
